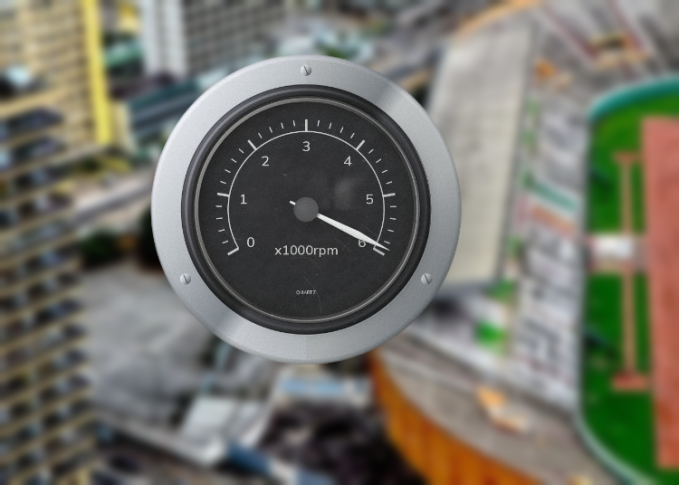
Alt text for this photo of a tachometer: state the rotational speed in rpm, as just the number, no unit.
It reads 5900
